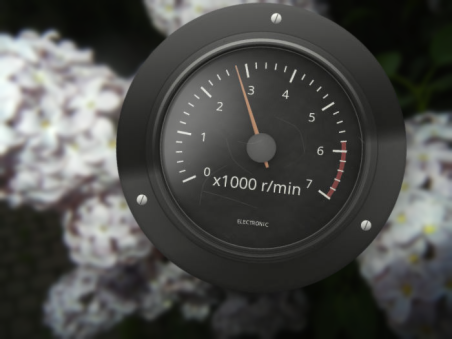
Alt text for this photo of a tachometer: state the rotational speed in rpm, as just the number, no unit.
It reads 2800
